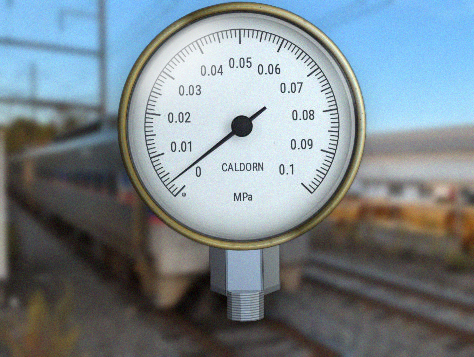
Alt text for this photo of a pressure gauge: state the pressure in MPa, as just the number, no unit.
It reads 0.003
